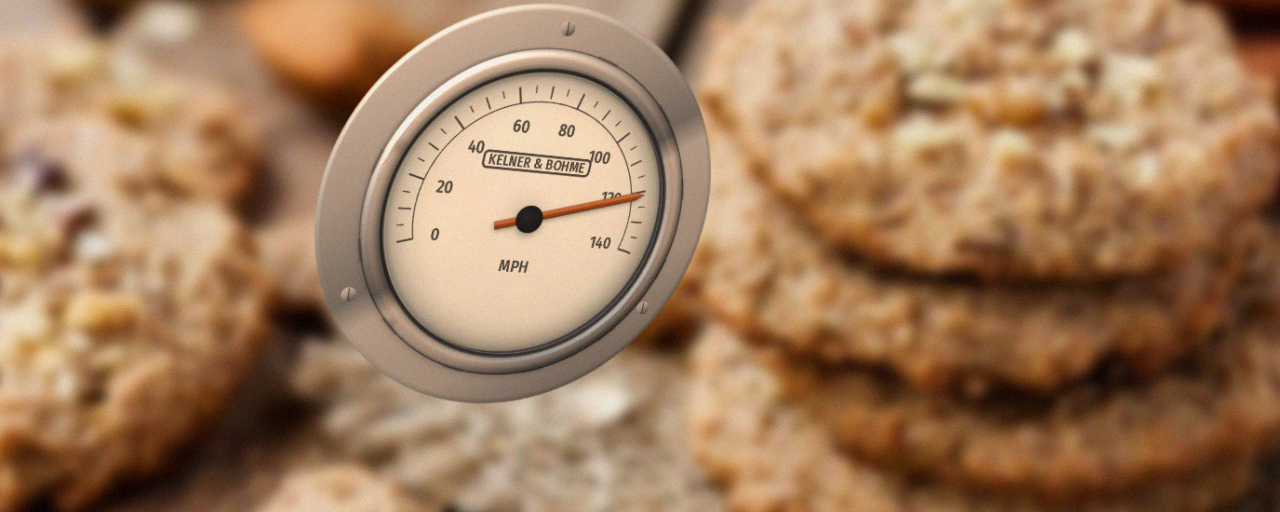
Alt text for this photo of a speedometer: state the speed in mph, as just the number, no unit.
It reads 120
